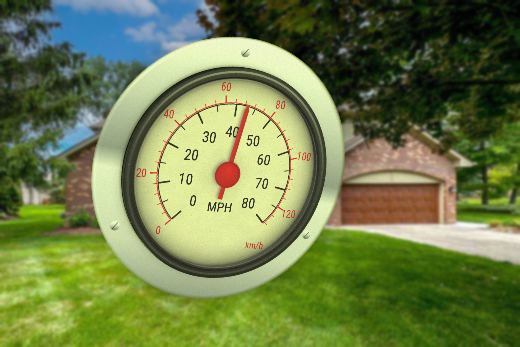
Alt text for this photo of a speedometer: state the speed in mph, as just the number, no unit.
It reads 42.5
